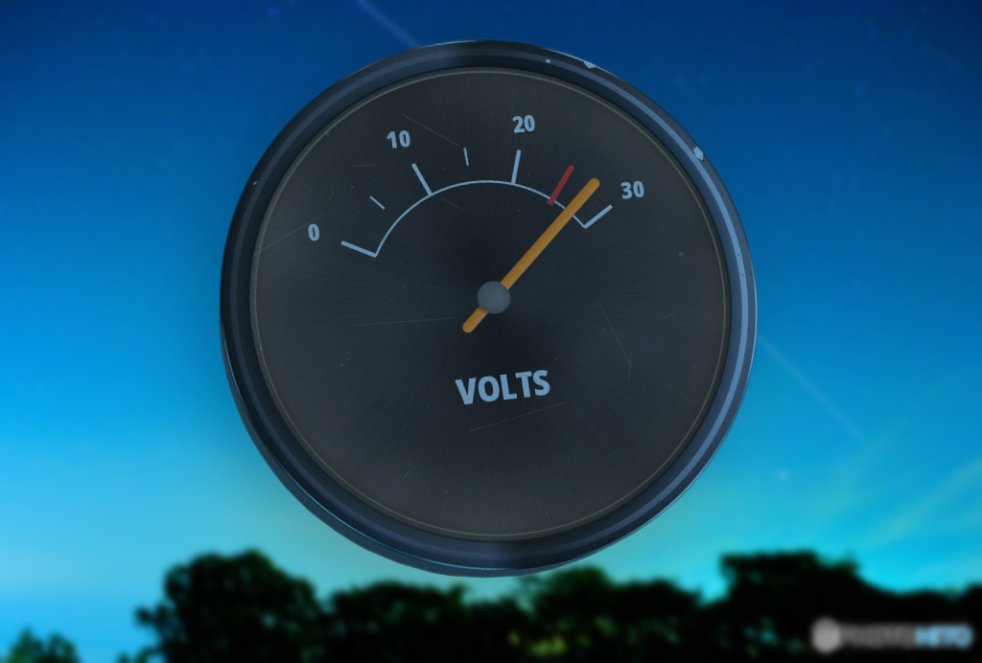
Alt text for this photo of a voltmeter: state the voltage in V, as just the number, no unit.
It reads 27.5
